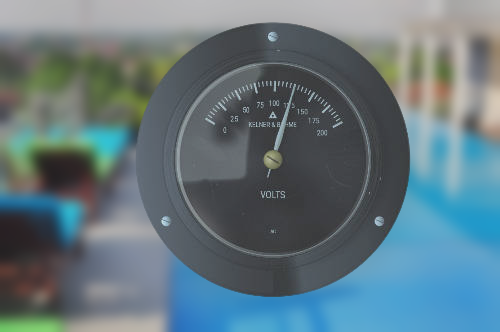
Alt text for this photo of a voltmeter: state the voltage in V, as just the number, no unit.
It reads 125
